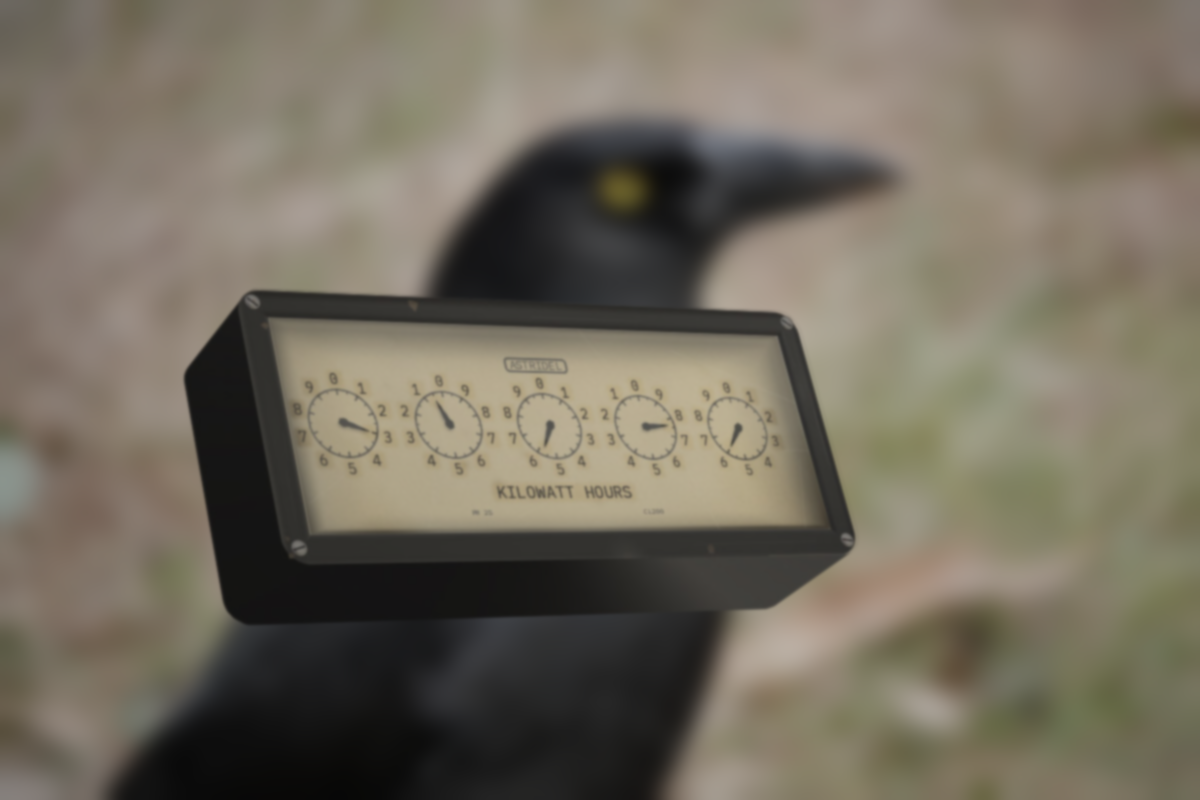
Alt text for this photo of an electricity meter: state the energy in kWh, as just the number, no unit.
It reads 30576
